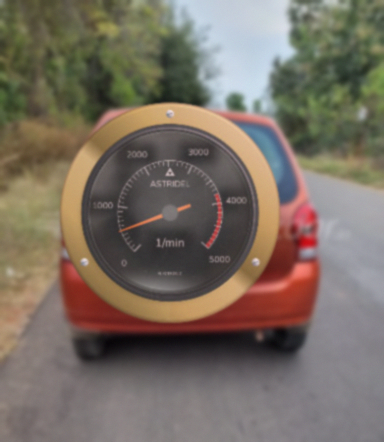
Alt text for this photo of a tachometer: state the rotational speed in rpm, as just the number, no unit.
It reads 500
